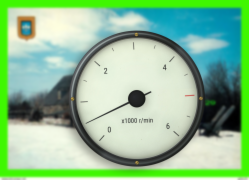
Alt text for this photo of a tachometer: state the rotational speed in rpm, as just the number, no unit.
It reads 500
